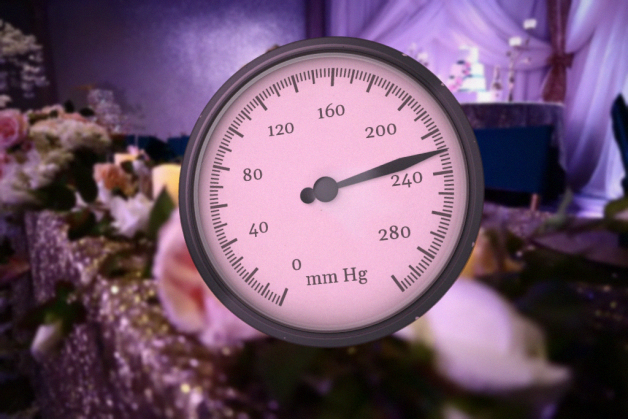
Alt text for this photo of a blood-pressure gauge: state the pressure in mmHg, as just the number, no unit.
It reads 230
